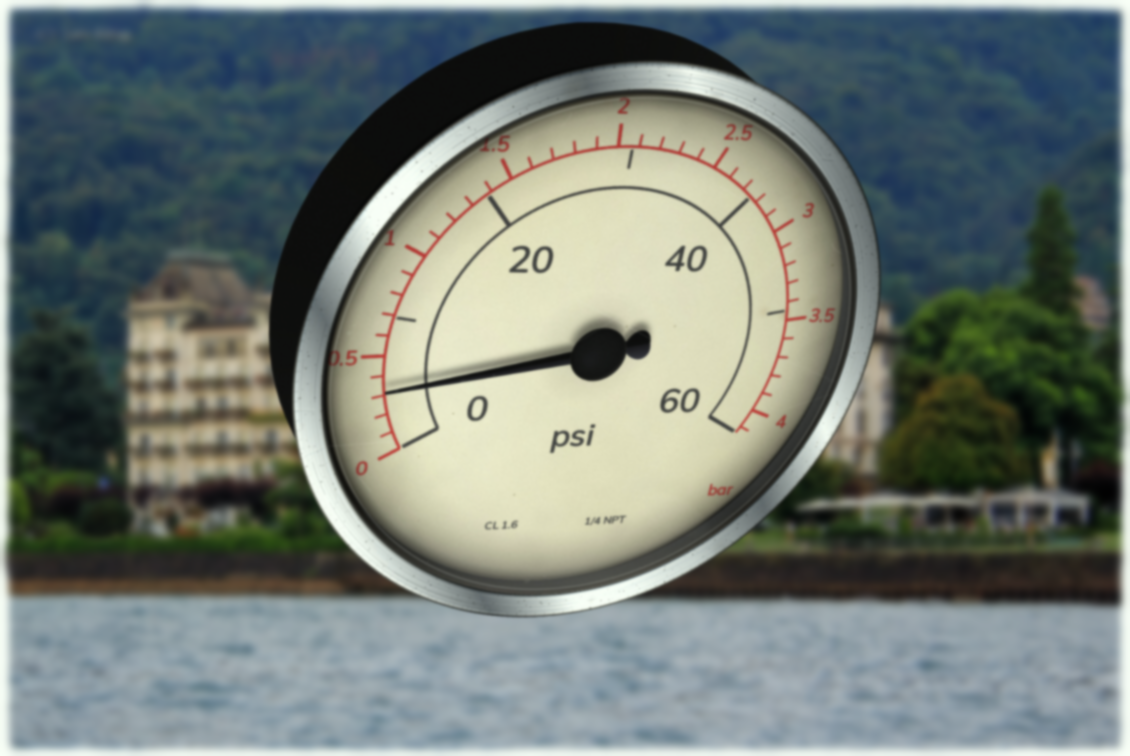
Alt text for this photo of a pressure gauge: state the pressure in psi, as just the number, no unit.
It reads 5
